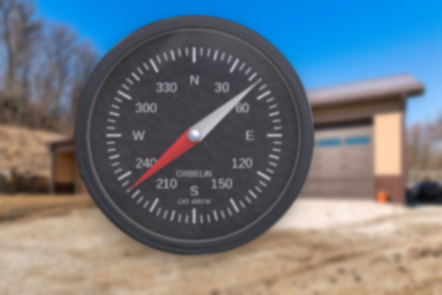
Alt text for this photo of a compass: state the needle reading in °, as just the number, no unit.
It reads 230
